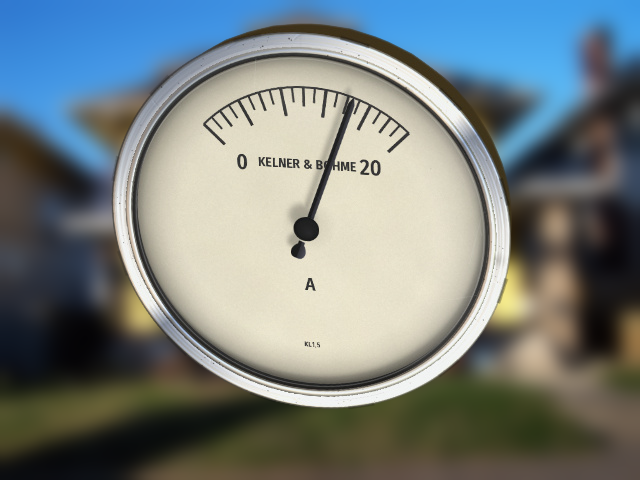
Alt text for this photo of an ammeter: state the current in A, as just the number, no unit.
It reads 14.5
